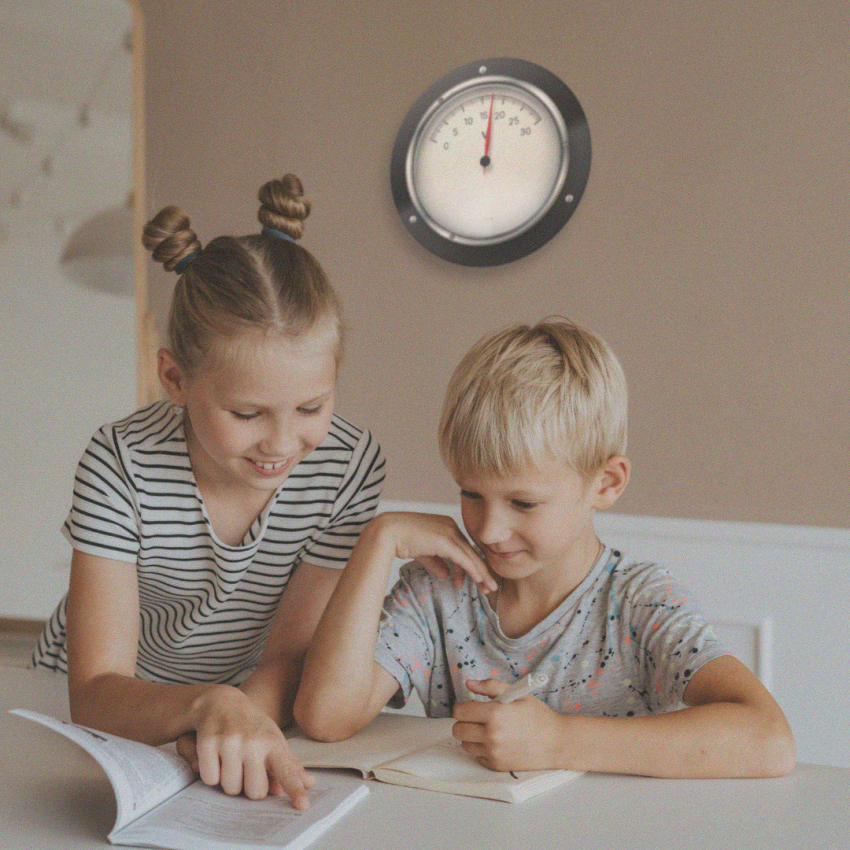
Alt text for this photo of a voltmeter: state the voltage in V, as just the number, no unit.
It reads 17.5
